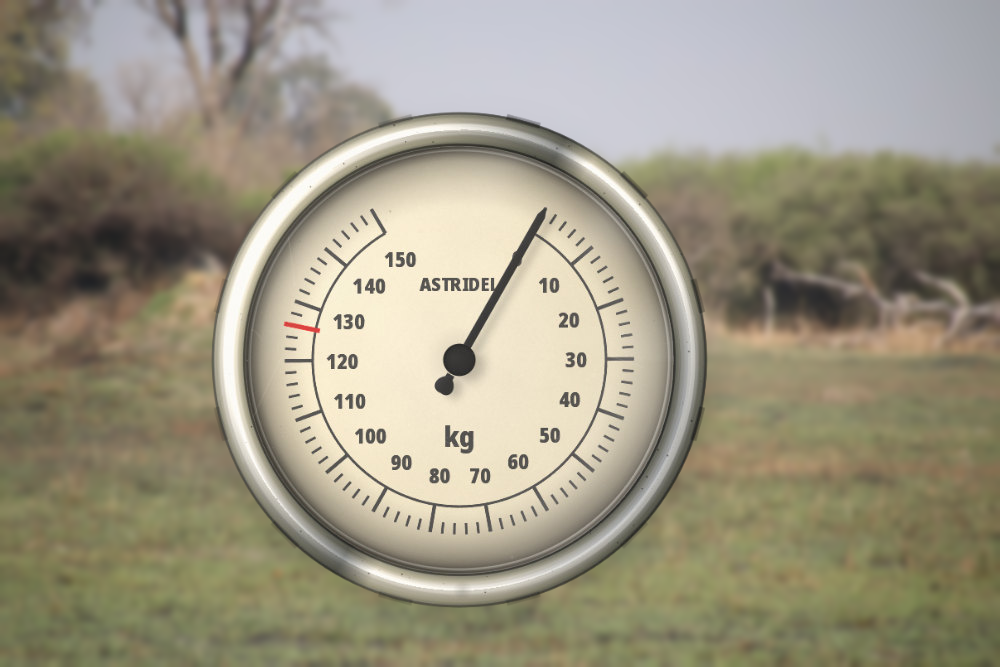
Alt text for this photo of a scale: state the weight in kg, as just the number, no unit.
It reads 0
